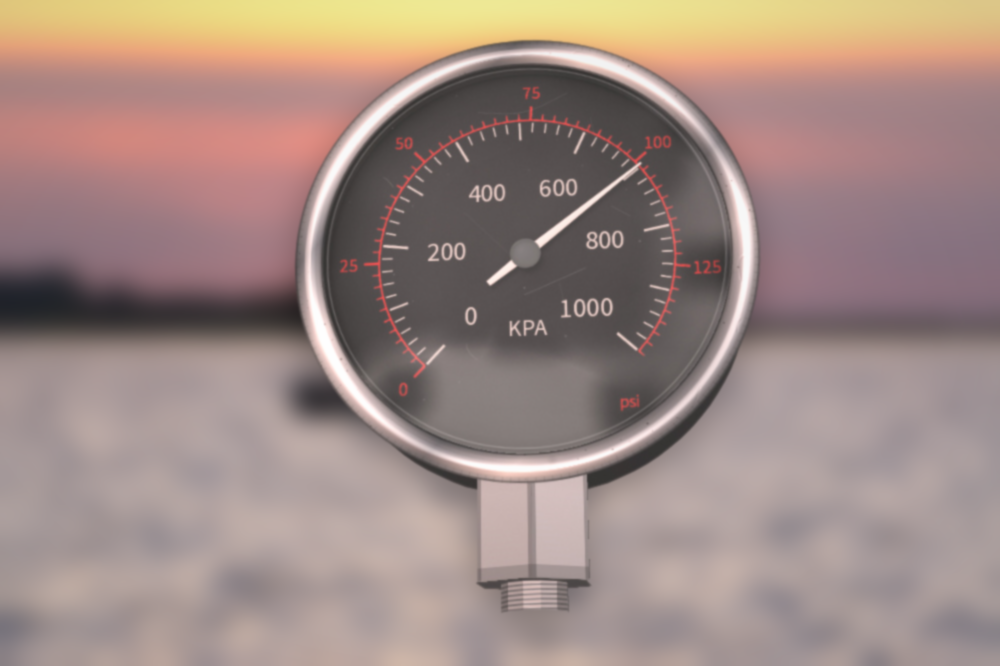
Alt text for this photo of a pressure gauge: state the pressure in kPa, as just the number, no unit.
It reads 700
